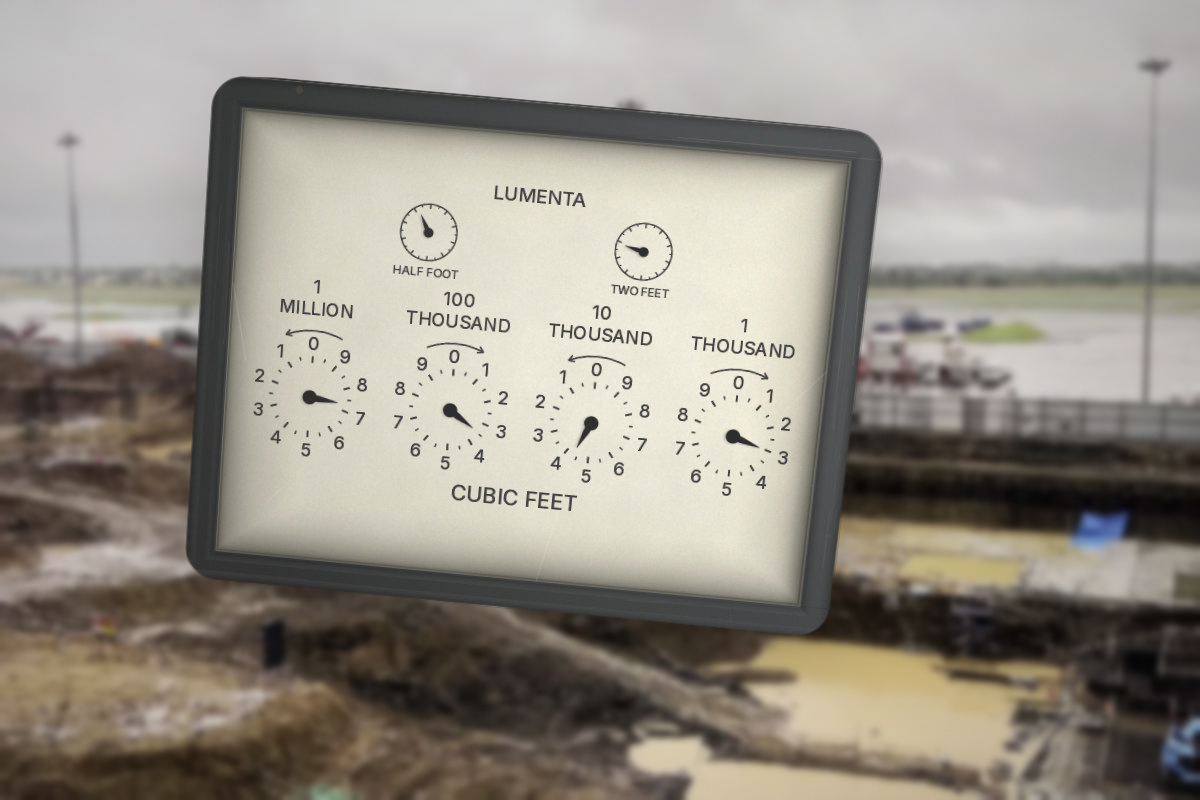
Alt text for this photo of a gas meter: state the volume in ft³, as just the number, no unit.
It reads 734300
